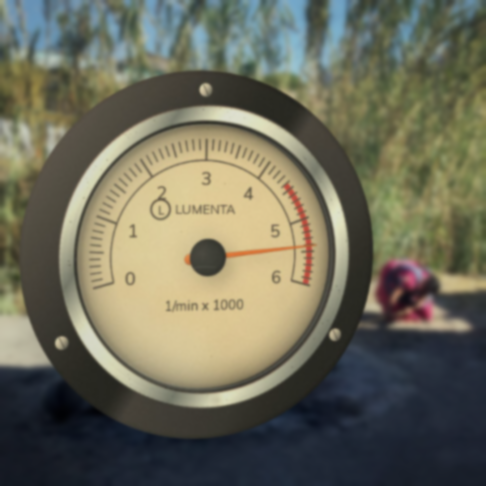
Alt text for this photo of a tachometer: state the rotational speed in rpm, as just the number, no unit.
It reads 5400
